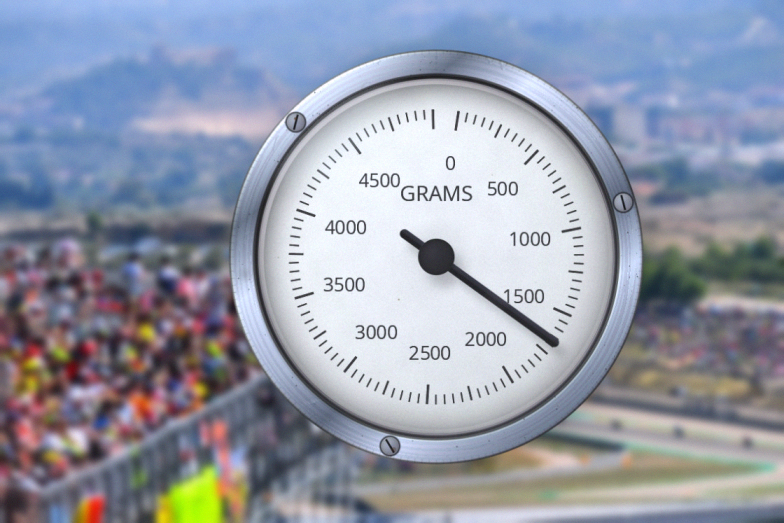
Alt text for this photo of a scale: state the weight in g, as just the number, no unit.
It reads 1675
